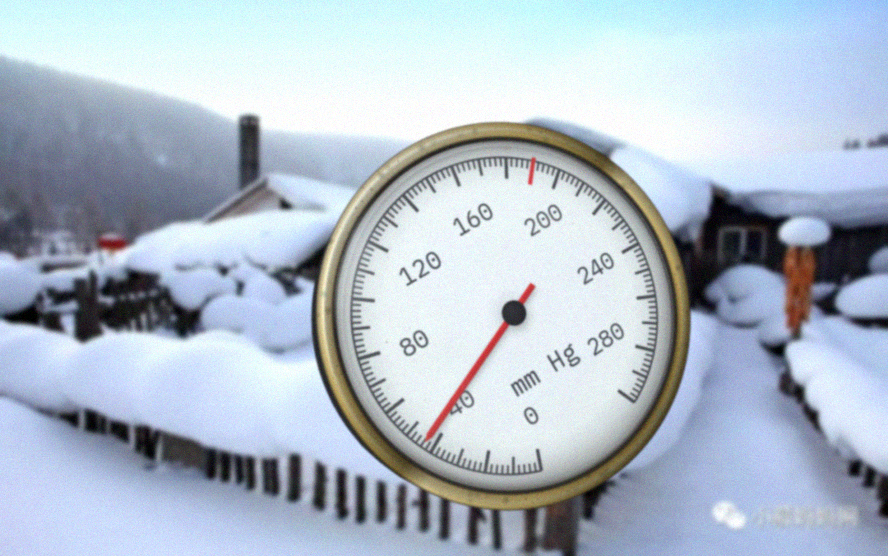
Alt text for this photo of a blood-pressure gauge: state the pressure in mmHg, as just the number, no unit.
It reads 44
